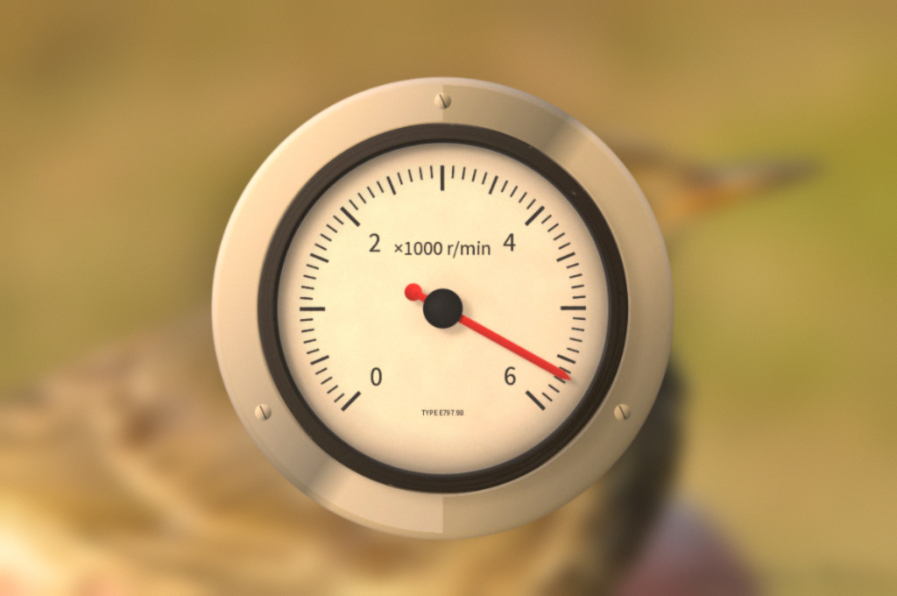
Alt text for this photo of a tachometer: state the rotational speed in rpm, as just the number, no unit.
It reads 5650
